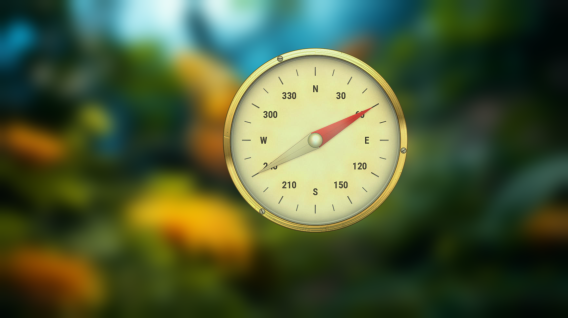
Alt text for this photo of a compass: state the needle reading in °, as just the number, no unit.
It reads 60
